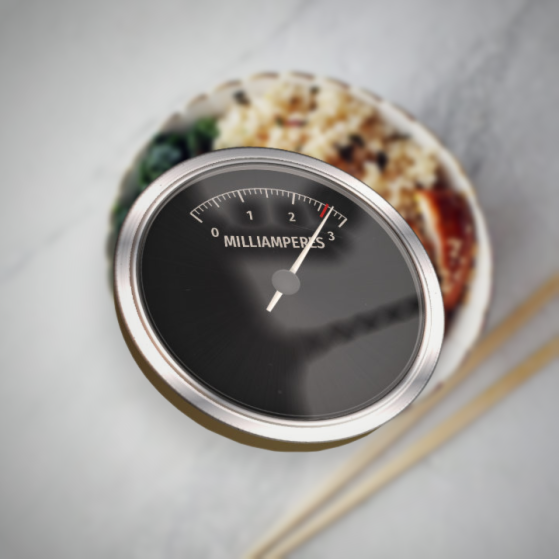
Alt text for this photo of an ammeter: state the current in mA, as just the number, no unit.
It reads 2.7
